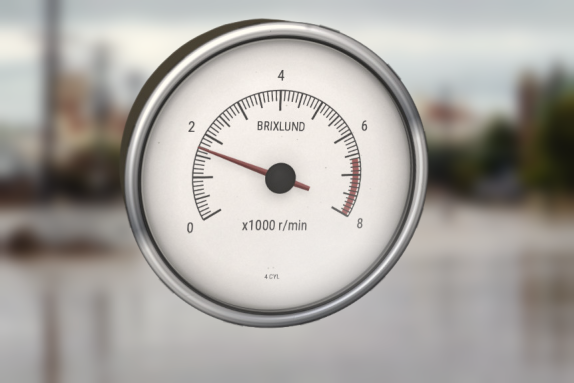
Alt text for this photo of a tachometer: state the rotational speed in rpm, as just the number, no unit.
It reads 1700
